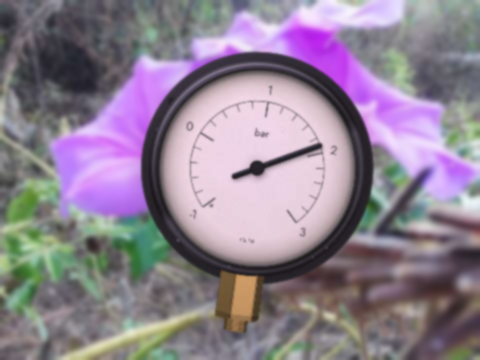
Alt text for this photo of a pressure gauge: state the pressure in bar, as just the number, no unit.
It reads 1.9
